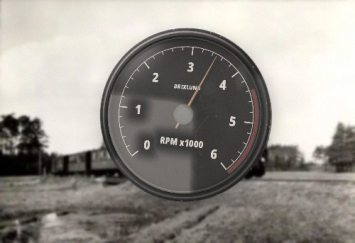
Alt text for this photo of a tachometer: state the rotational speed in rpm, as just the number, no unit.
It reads 3500
